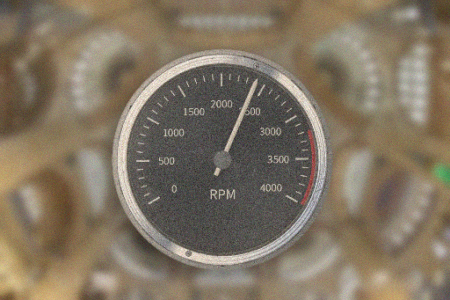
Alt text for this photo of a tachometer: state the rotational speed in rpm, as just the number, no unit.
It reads 2400
